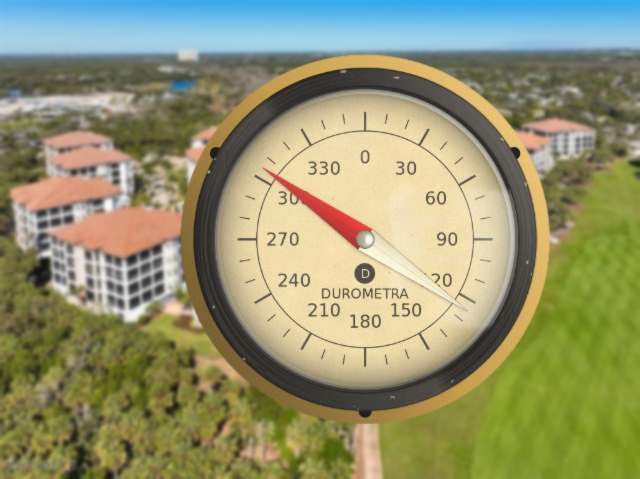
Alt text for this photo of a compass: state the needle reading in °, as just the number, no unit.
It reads 305
